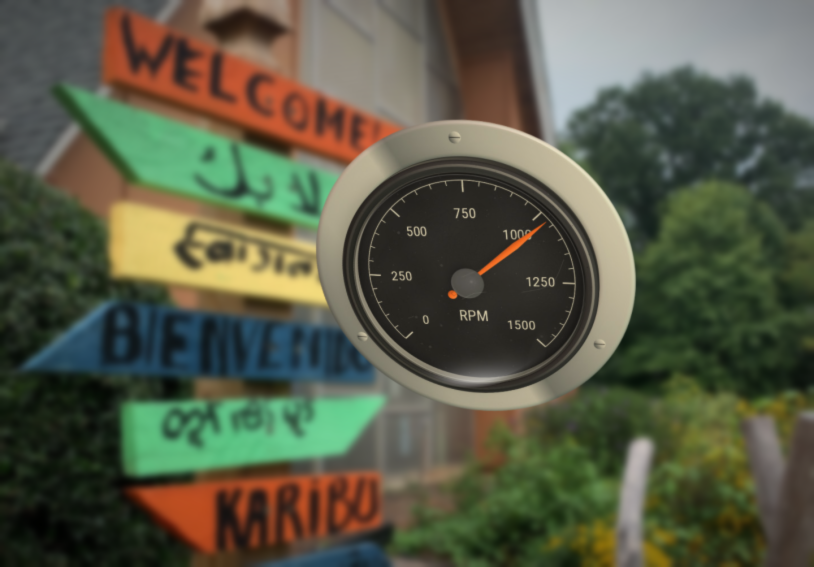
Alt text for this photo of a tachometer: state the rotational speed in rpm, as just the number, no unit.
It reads 1025
